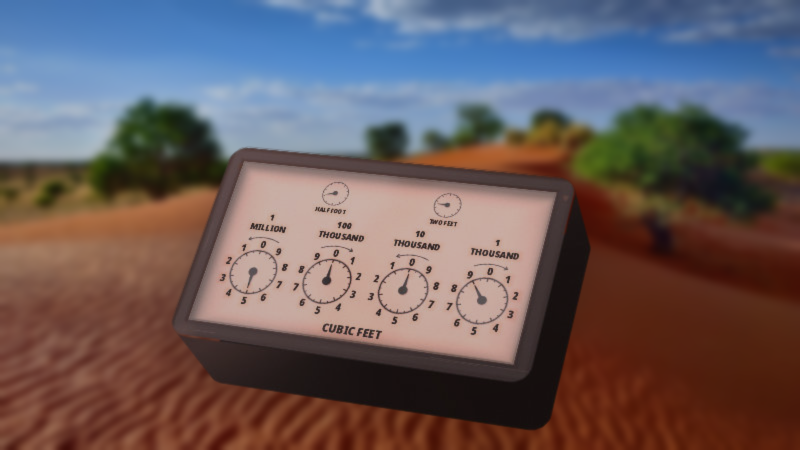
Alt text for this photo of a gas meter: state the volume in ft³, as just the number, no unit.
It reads 499900
